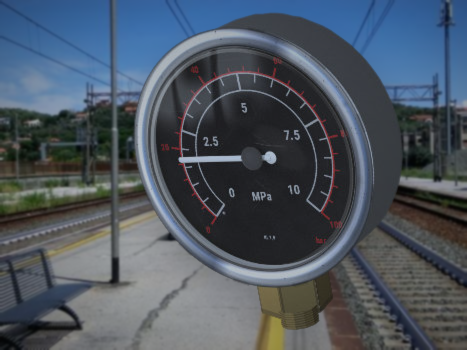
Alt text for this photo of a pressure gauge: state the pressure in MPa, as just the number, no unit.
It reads 1.75
